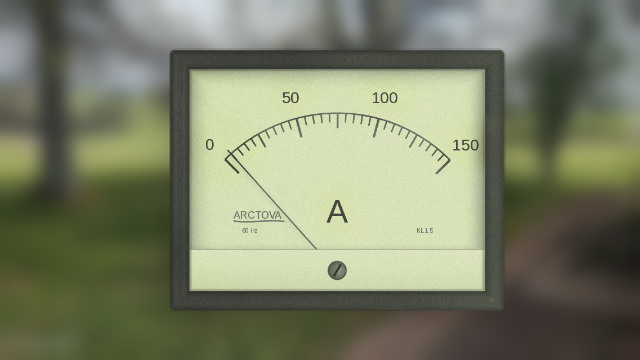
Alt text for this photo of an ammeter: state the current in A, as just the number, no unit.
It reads 5
